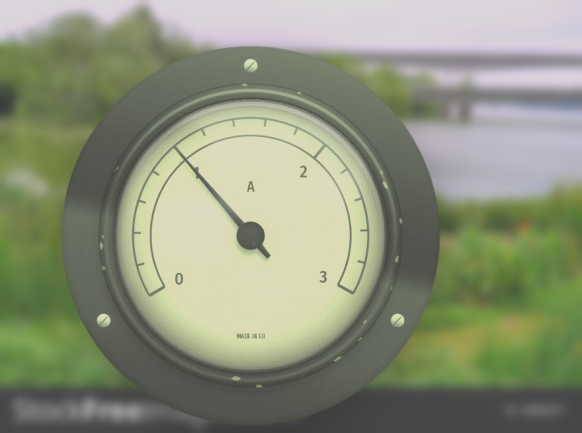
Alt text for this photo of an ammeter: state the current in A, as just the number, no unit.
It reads 1
